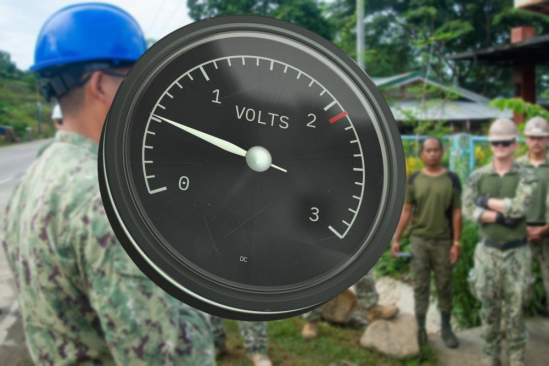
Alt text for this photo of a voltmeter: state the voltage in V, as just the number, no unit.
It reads 0.5
